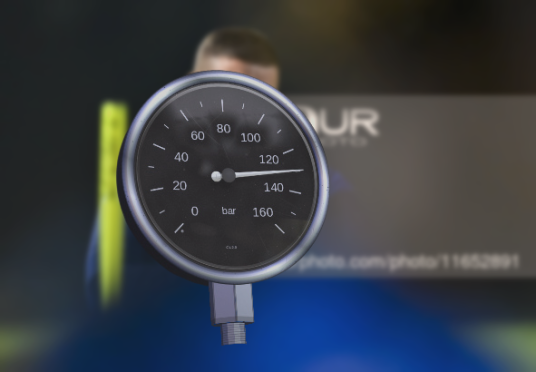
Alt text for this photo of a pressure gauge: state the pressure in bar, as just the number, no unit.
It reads 130
